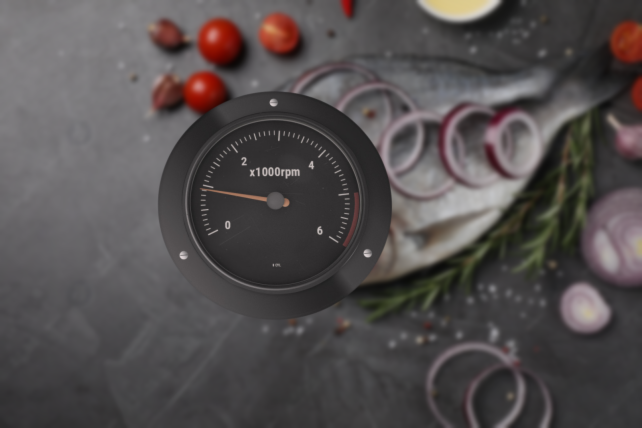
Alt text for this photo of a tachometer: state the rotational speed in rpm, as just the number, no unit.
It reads 900
